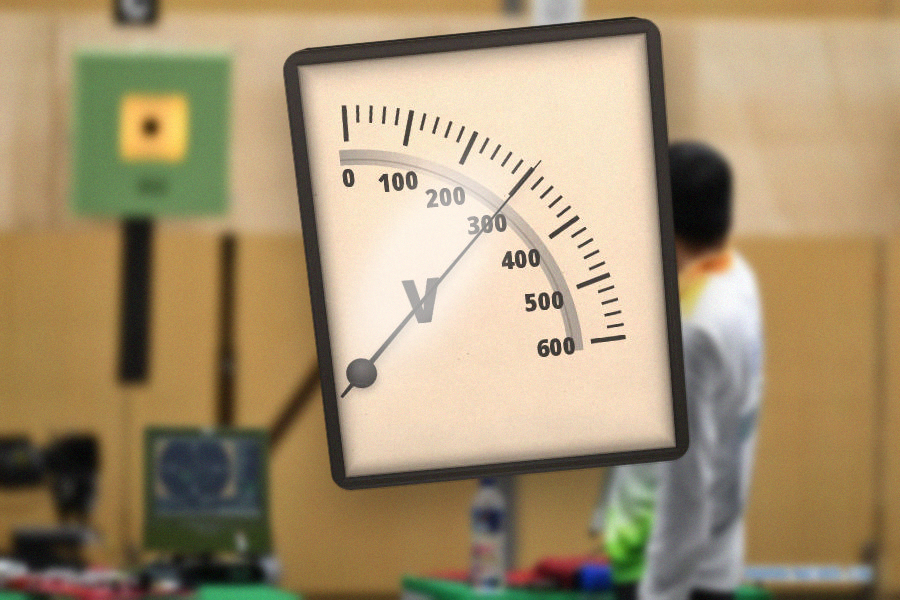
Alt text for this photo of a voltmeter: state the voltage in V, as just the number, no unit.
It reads 300
